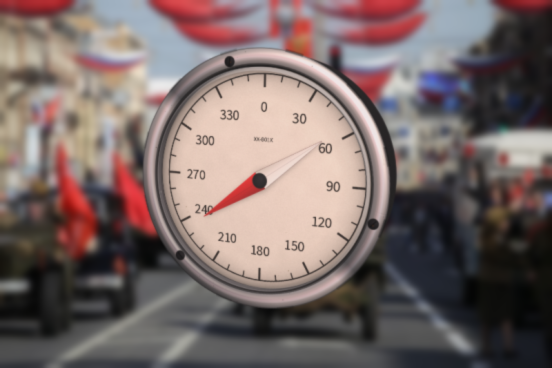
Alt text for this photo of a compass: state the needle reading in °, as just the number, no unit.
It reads 235
